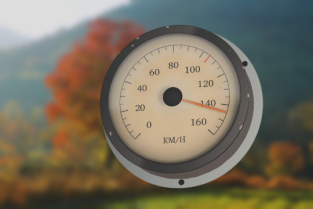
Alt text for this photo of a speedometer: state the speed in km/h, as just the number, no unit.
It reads 145
